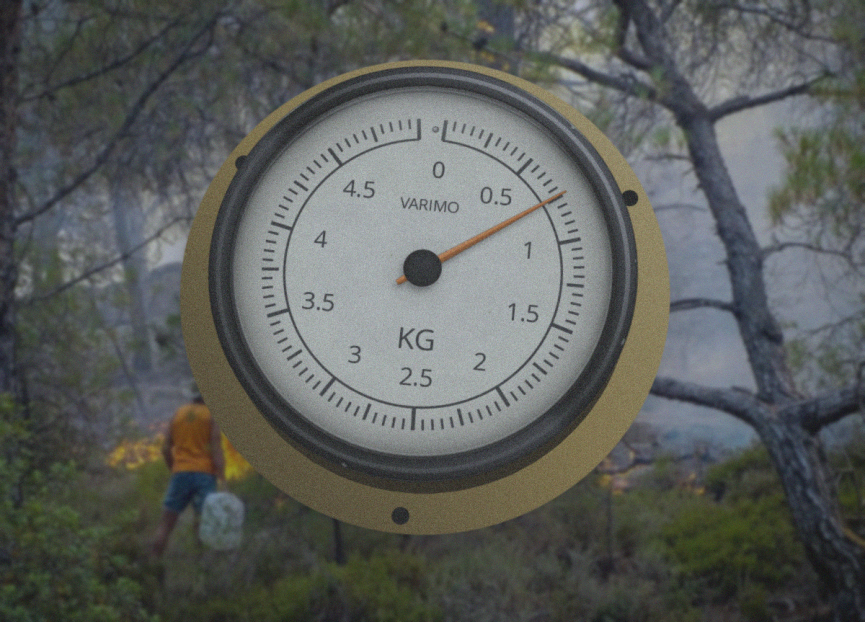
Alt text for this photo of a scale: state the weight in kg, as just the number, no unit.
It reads 0.75
